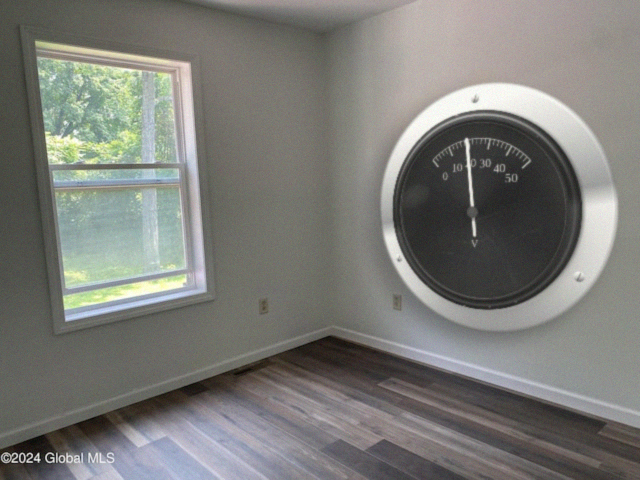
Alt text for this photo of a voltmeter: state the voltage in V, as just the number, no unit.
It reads 20
